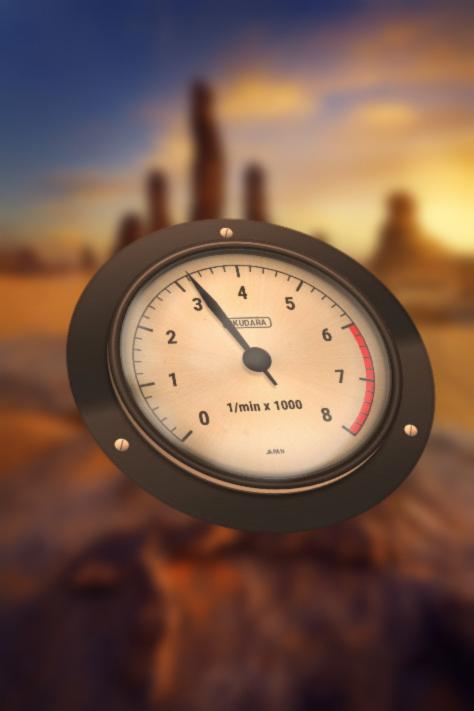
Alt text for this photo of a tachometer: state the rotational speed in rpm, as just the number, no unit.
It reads 3200
